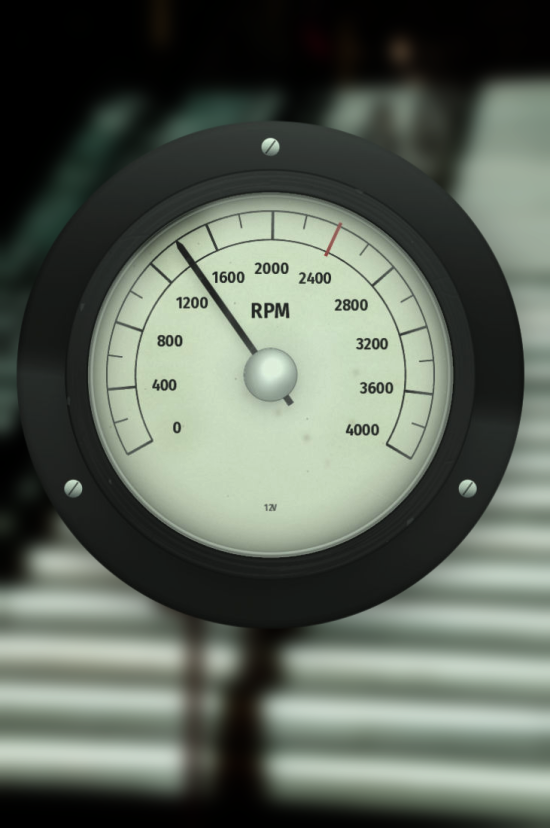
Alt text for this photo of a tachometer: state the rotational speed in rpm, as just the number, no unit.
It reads 1400
